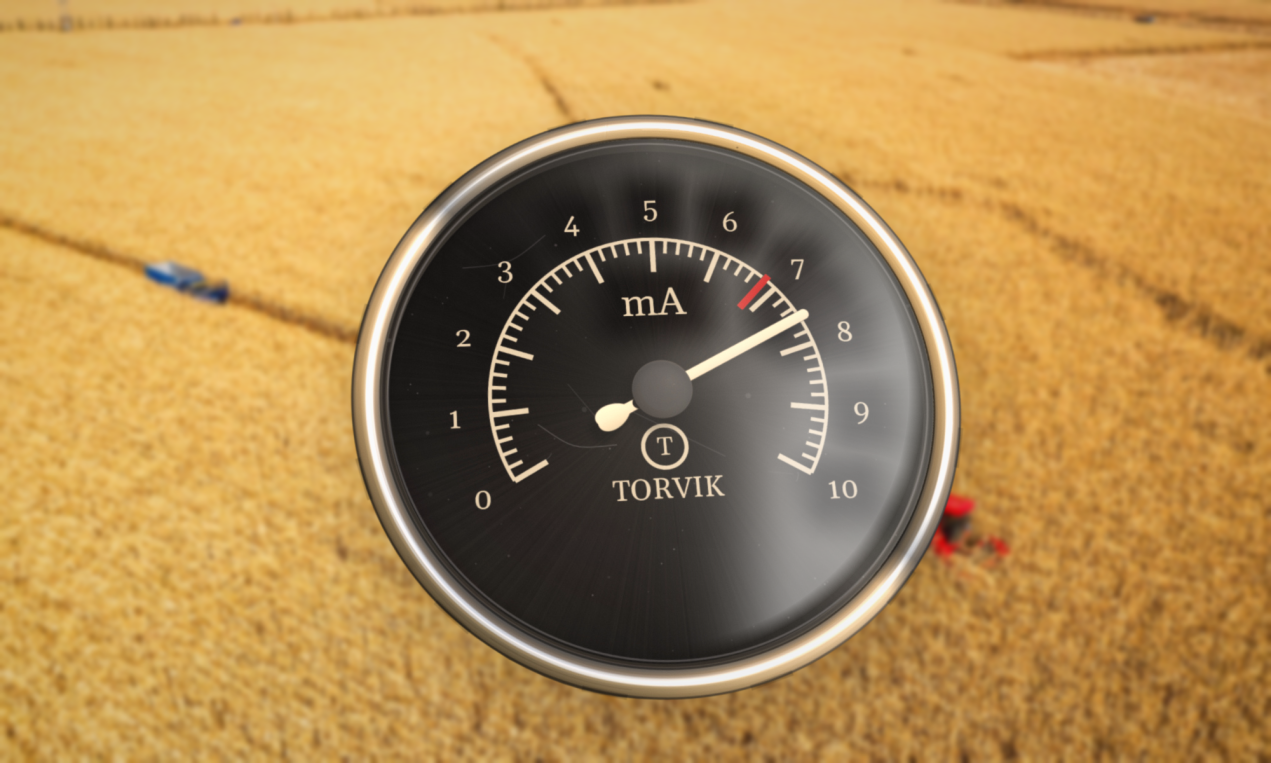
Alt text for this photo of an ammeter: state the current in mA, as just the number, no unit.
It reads 7.6
